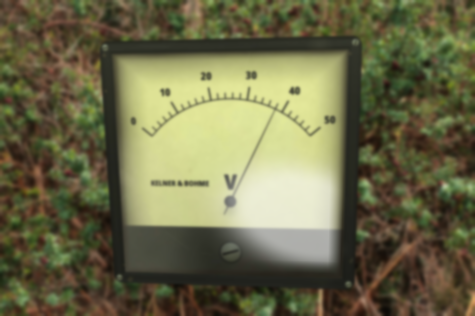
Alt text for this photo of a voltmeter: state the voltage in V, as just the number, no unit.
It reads 38
